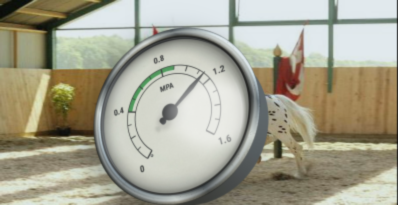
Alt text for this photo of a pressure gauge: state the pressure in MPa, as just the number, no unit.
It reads 1.15
